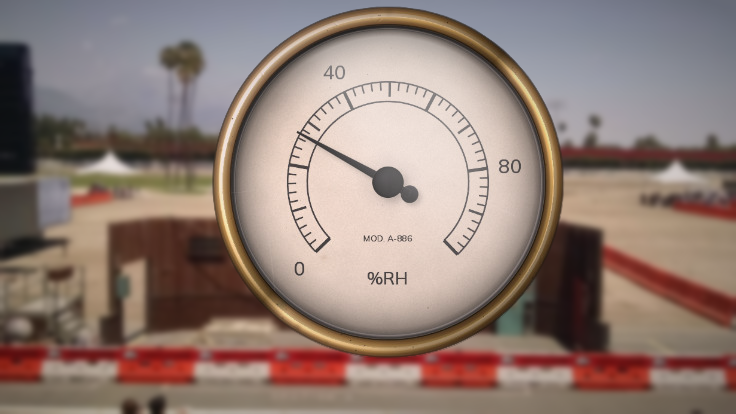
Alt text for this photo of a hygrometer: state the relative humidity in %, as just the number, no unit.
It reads 27
